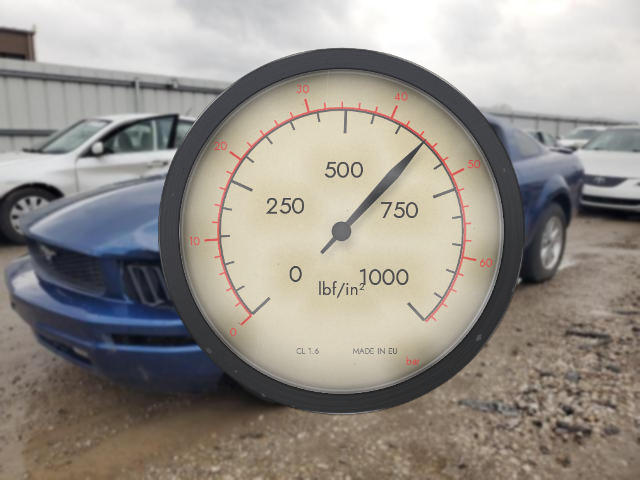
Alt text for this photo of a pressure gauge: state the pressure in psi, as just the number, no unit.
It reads 650
